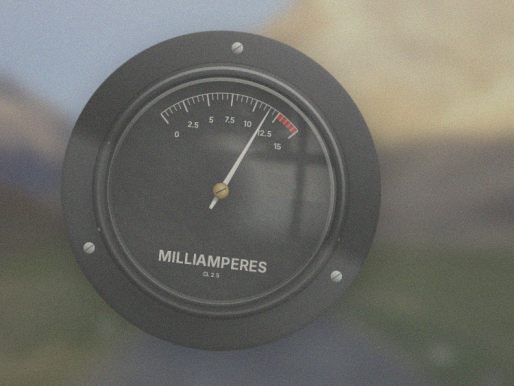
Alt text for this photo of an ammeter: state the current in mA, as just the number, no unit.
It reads 11.5
